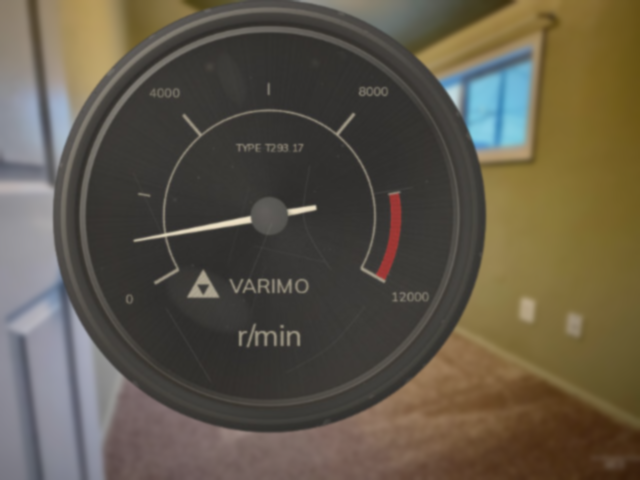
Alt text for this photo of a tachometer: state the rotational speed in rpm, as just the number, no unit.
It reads 1000
